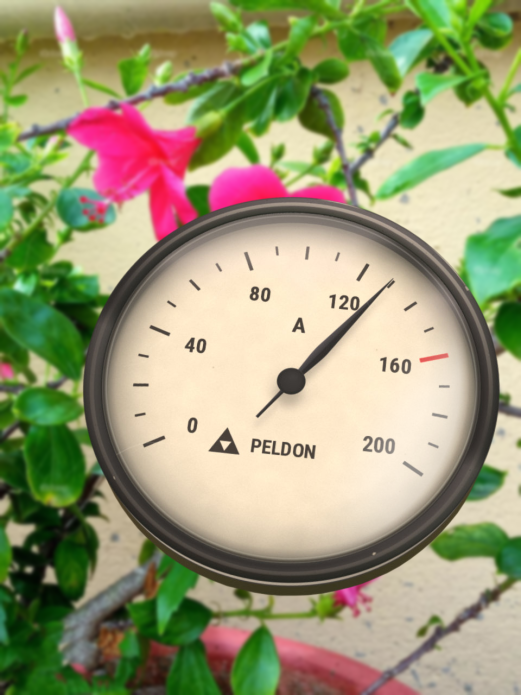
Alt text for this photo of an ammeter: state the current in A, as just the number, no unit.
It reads 130
